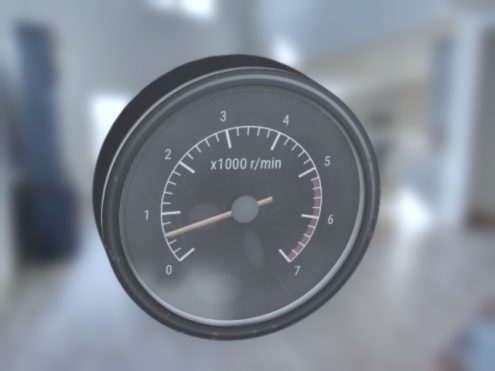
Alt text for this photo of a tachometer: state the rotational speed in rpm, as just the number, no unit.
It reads 600
